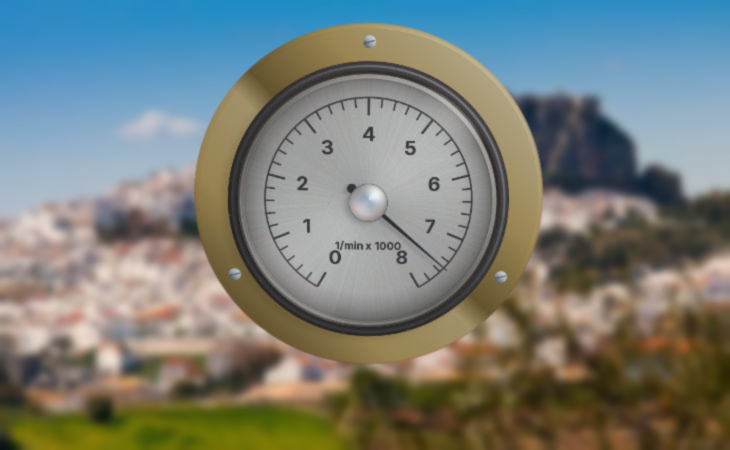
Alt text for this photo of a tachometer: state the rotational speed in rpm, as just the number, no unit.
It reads 7500
